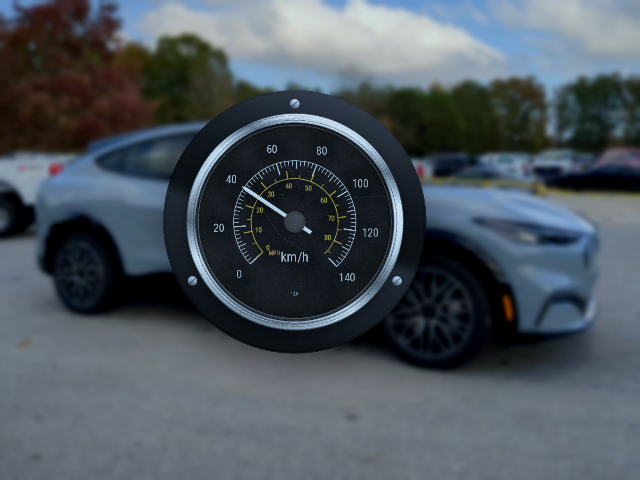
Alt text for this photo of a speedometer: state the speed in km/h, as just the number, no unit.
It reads 40
